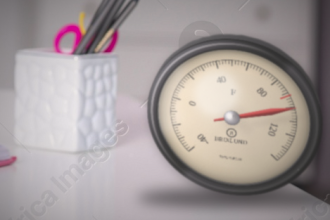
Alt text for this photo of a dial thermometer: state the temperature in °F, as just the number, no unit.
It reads 100
